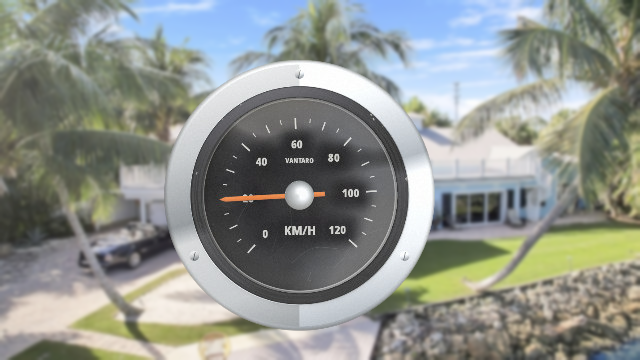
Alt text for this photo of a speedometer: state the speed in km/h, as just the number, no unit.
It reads 20
